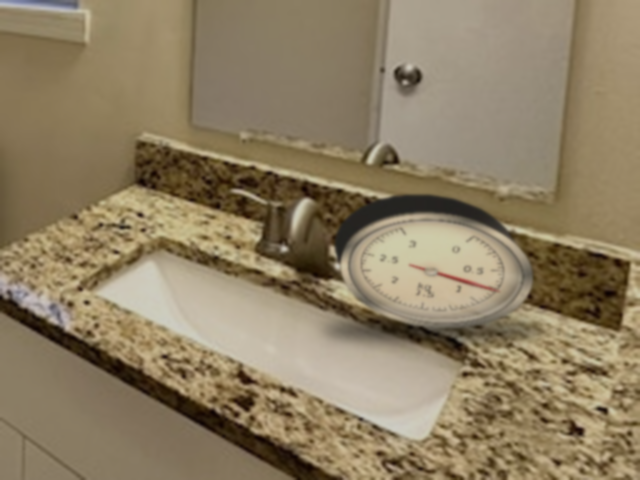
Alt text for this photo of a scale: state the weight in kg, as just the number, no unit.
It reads 0.75
